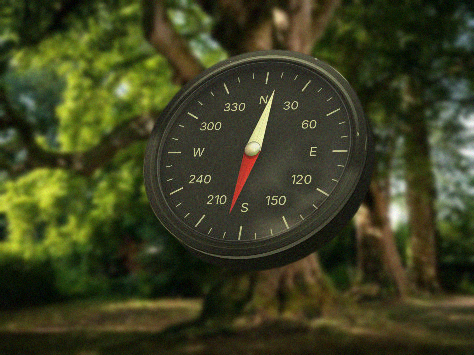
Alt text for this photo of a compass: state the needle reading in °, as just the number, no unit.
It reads 190
